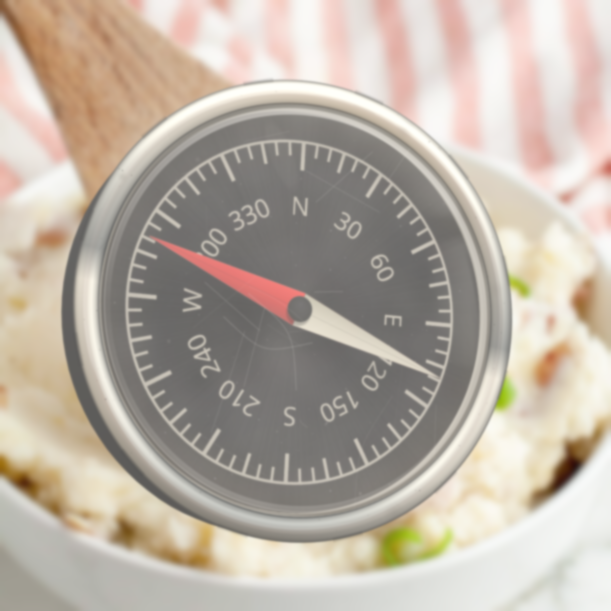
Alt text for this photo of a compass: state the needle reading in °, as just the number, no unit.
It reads 290
